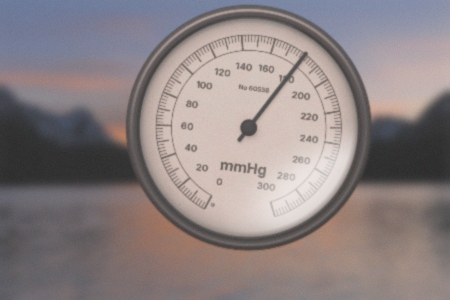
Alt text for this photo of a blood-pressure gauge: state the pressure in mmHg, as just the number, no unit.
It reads 180
